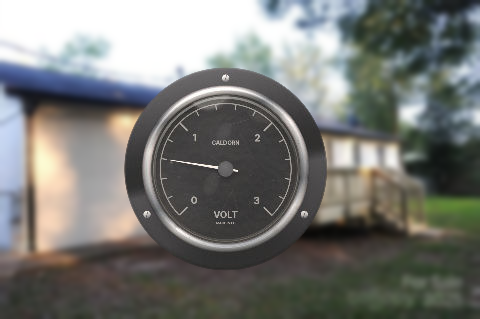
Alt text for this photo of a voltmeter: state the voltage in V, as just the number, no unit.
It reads 0.6
